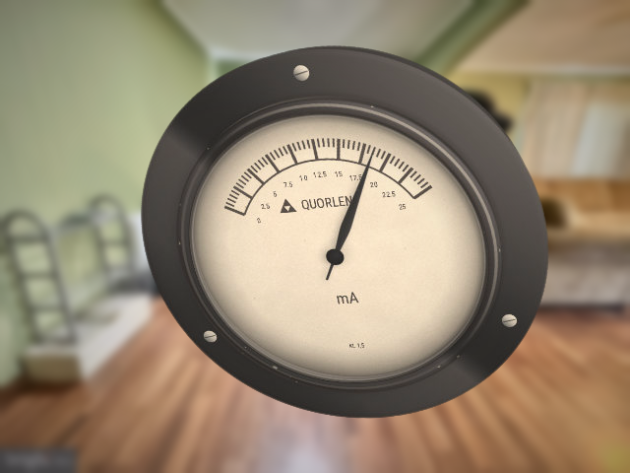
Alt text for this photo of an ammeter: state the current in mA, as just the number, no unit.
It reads 18.5
